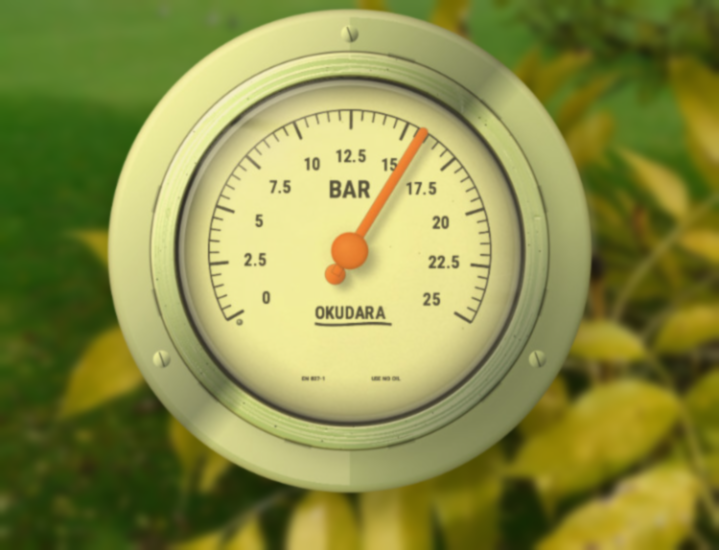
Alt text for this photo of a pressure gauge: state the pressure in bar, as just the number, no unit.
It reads 15.75
